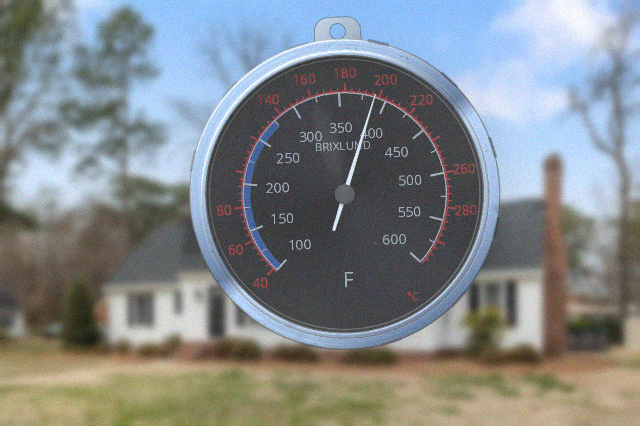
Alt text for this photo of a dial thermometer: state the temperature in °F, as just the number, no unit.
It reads 387.5
